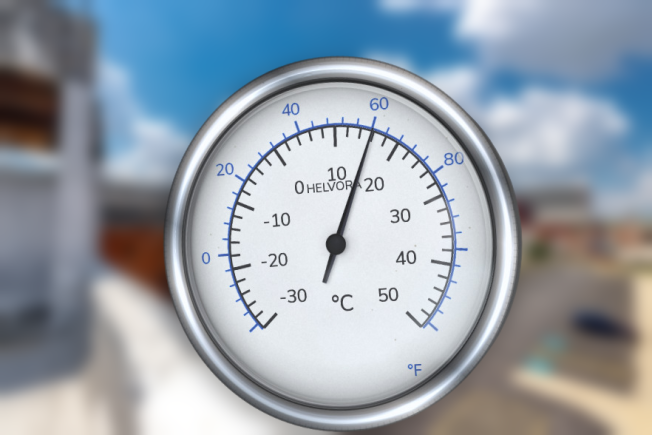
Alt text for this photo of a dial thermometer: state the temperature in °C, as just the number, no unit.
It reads 16
